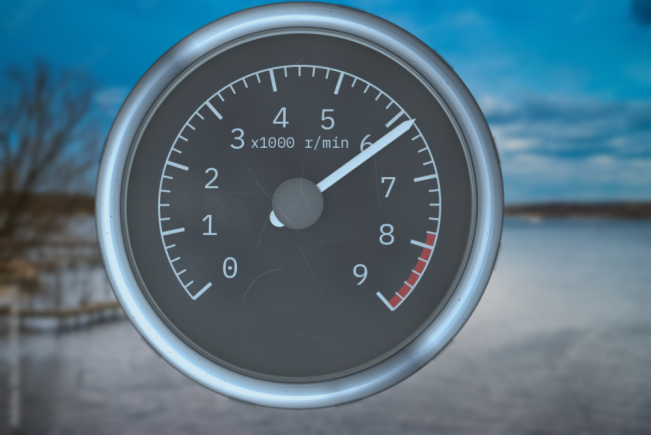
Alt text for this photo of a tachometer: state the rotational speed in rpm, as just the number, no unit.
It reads 6200
